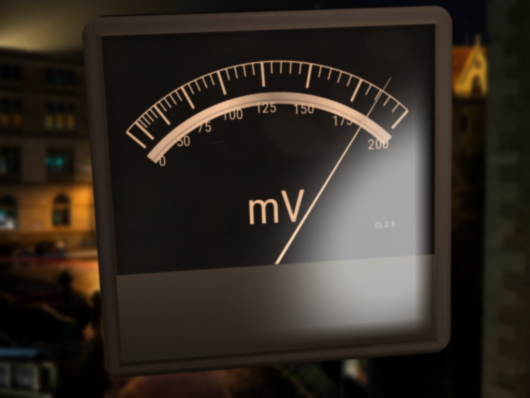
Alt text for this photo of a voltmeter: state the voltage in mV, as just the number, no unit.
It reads 185
